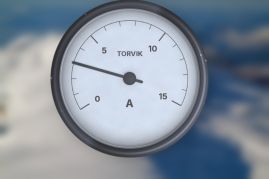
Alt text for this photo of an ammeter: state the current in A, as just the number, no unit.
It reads 3
